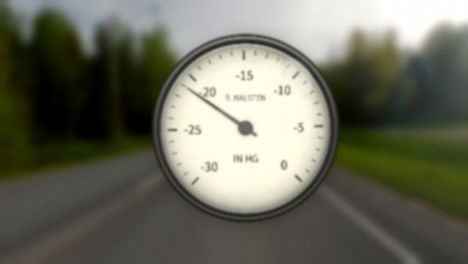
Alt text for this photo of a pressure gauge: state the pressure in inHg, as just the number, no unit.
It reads -21
